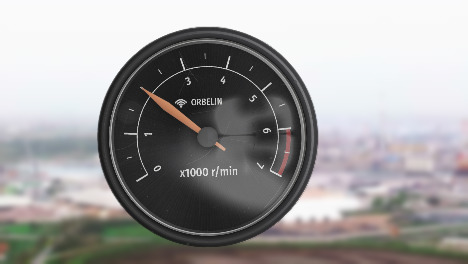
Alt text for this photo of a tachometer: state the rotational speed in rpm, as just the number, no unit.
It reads 2000
